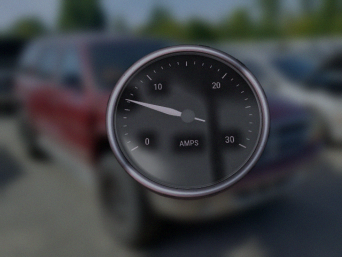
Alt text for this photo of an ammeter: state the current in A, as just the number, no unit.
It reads 6
